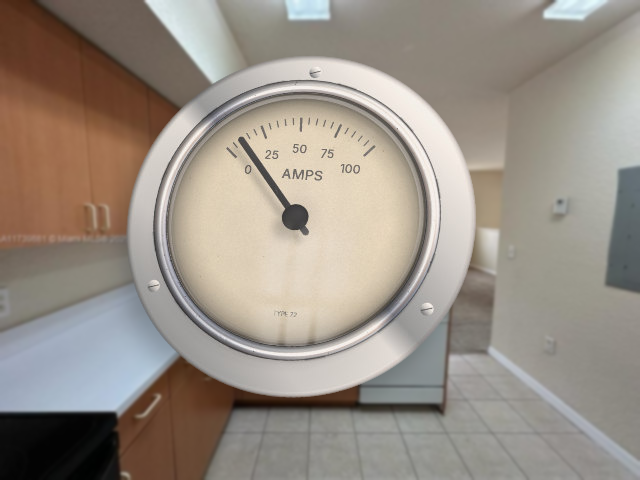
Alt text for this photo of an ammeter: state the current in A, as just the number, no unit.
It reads 10
